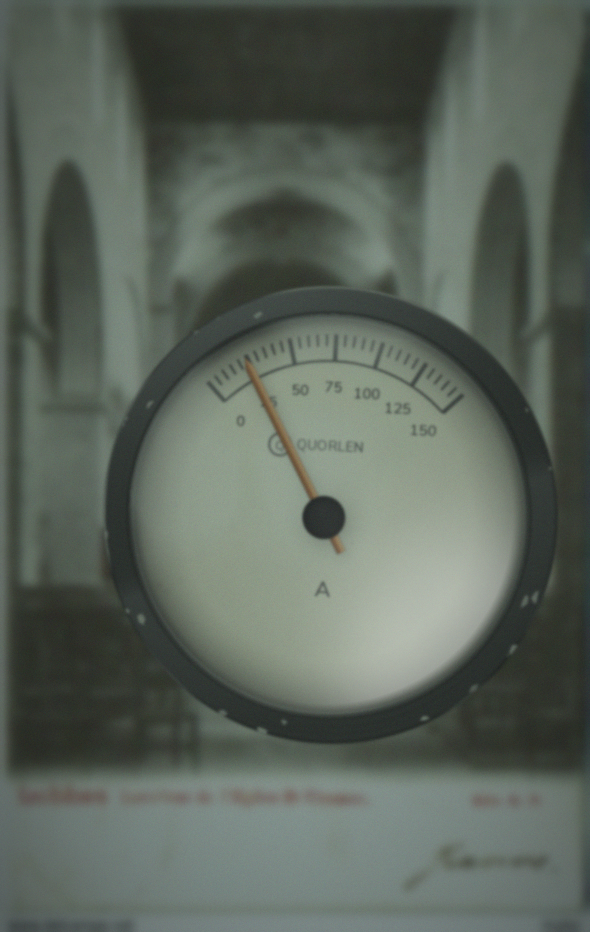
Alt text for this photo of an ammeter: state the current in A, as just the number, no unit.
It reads 25
